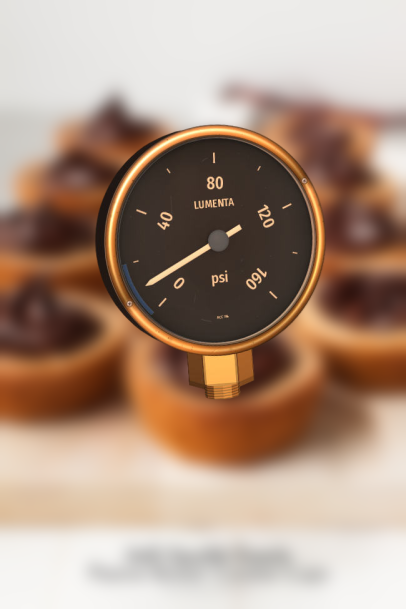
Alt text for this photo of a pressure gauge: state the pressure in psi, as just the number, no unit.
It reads 10
